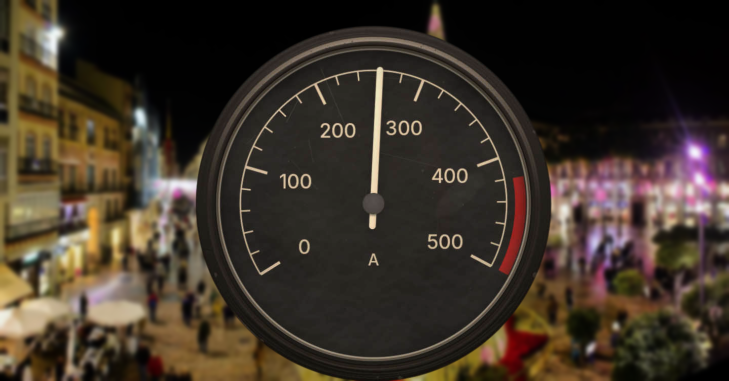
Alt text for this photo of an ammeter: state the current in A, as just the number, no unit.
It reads 260
